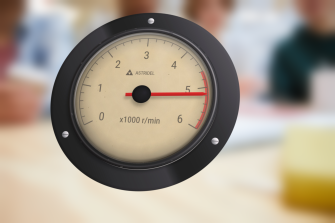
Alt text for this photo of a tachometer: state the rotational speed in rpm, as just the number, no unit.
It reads 5200
